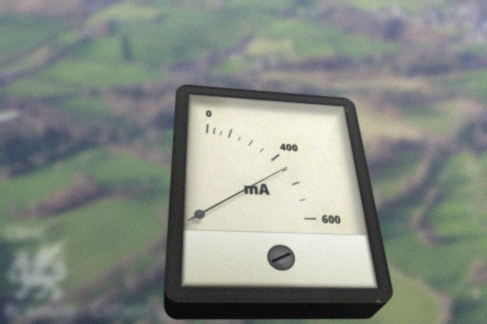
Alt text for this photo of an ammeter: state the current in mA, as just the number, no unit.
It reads 450
